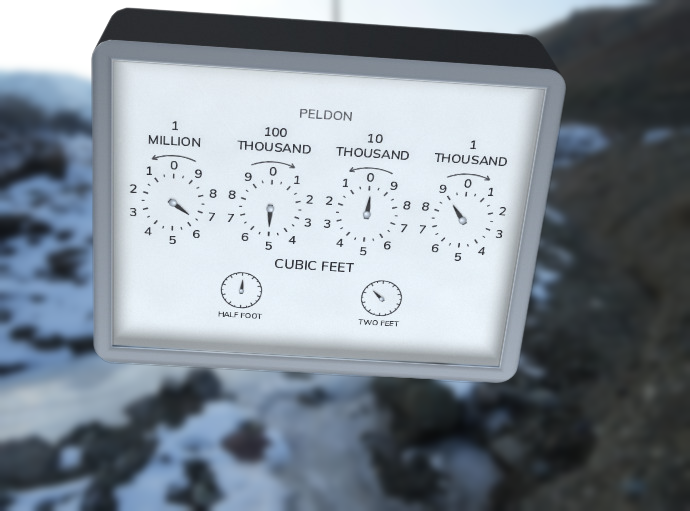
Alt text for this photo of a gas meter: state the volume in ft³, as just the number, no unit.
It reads 649900
